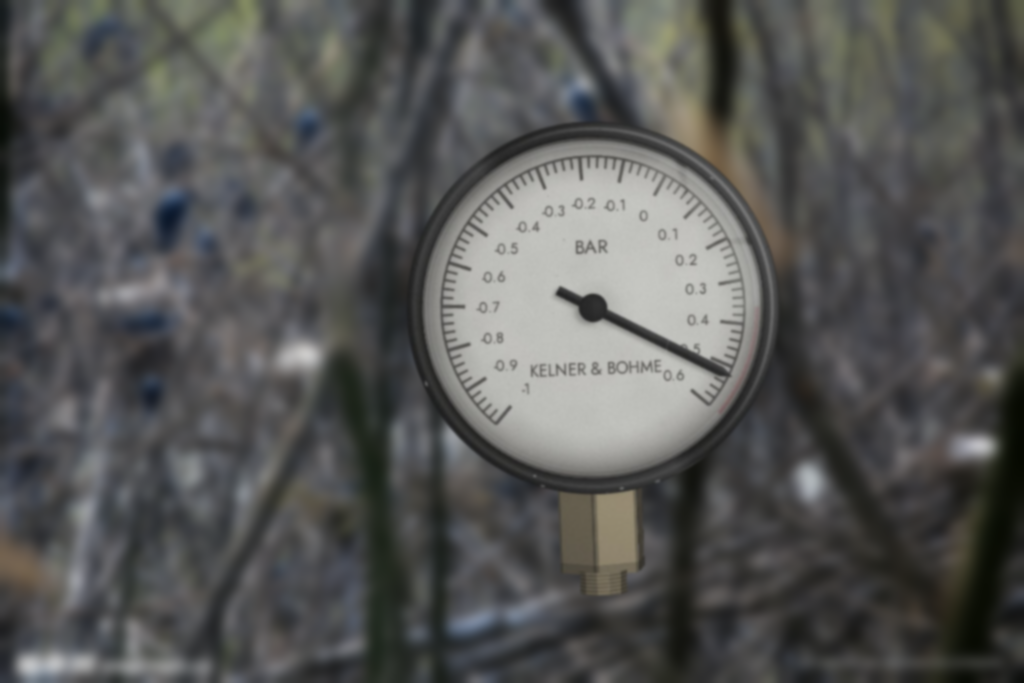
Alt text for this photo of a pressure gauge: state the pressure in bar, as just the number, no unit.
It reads 0.52
